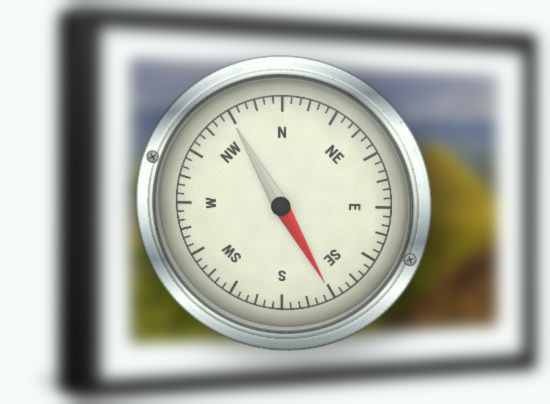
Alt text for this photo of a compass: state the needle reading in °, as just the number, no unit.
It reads 150
